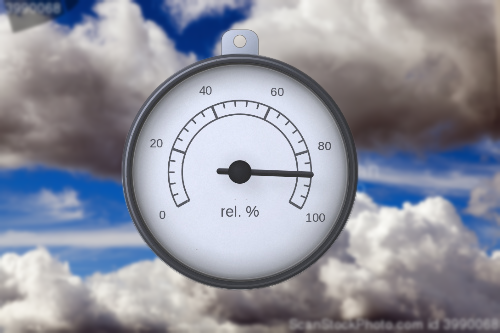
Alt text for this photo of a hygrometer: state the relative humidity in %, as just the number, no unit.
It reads 88
